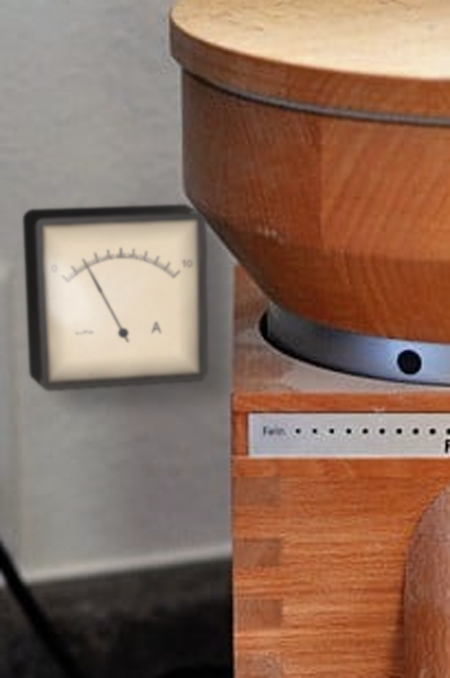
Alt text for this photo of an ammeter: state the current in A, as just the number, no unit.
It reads 2
